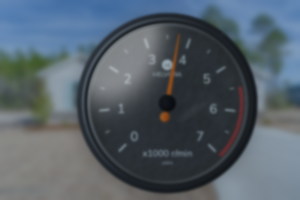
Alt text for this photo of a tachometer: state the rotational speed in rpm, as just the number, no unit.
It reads 3750
